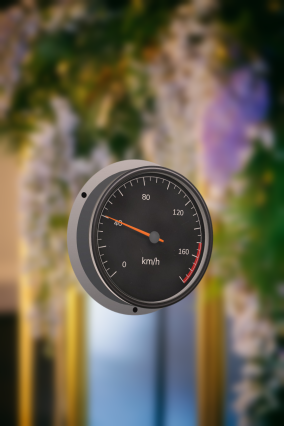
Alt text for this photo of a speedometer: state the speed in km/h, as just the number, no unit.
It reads 40
